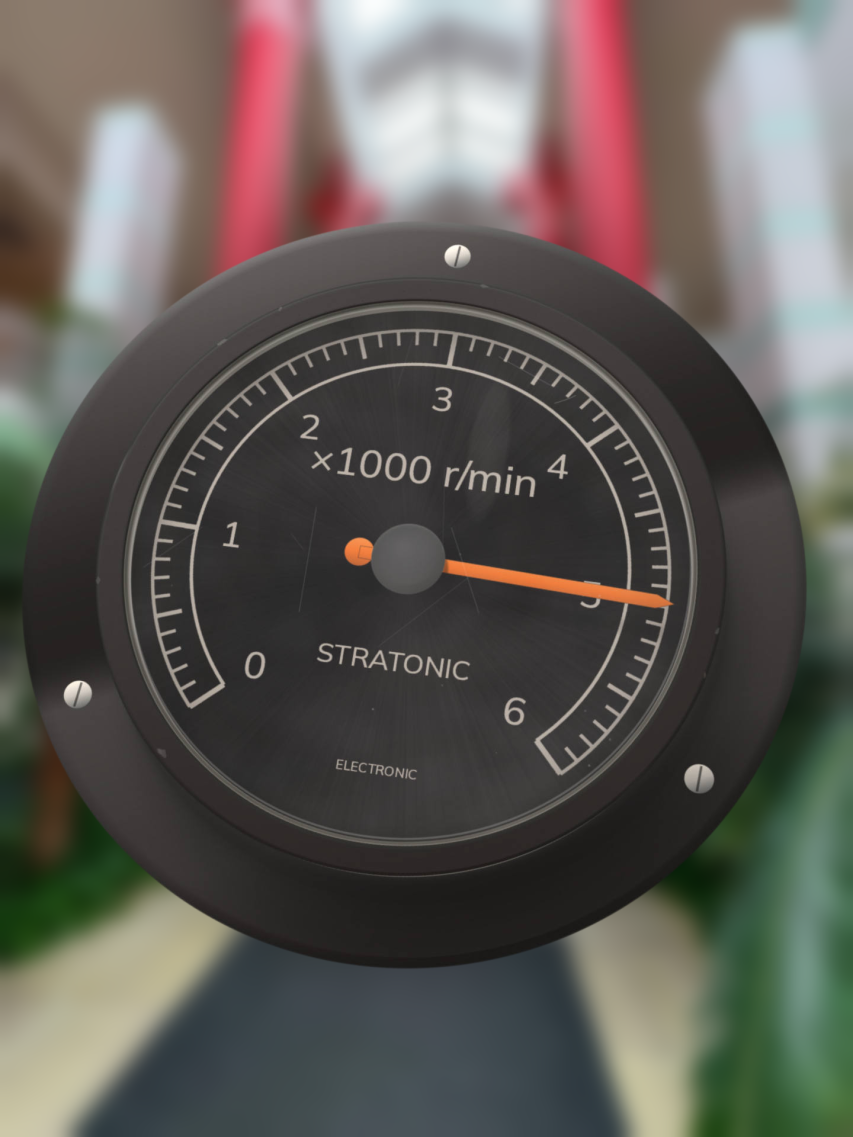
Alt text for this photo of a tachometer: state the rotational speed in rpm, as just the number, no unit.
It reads 5000
